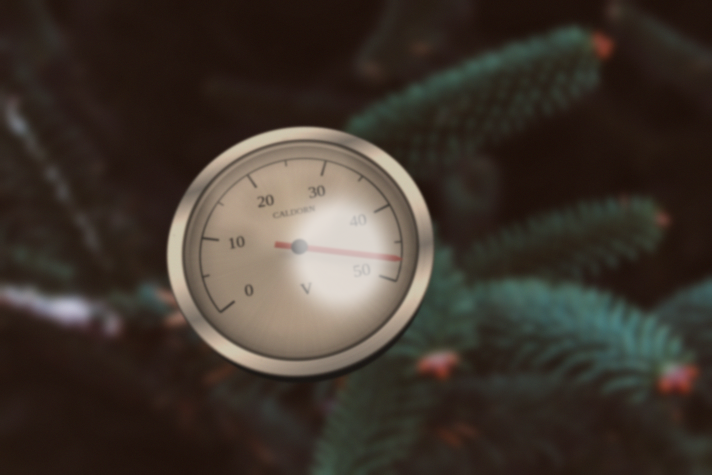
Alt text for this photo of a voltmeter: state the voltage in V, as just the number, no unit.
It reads 47.5
